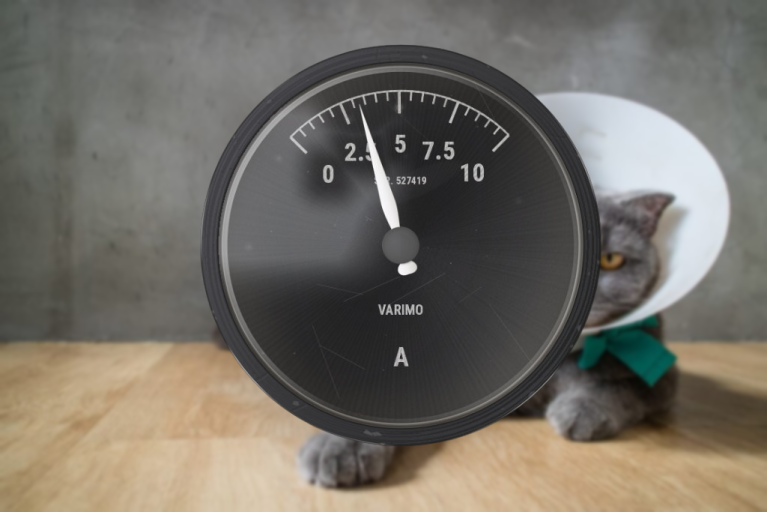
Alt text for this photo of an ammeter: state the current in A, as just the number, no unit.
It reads 3.25
